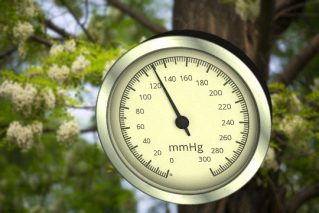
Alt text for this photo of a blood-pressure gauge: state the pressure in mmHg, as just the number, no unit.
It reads 130
